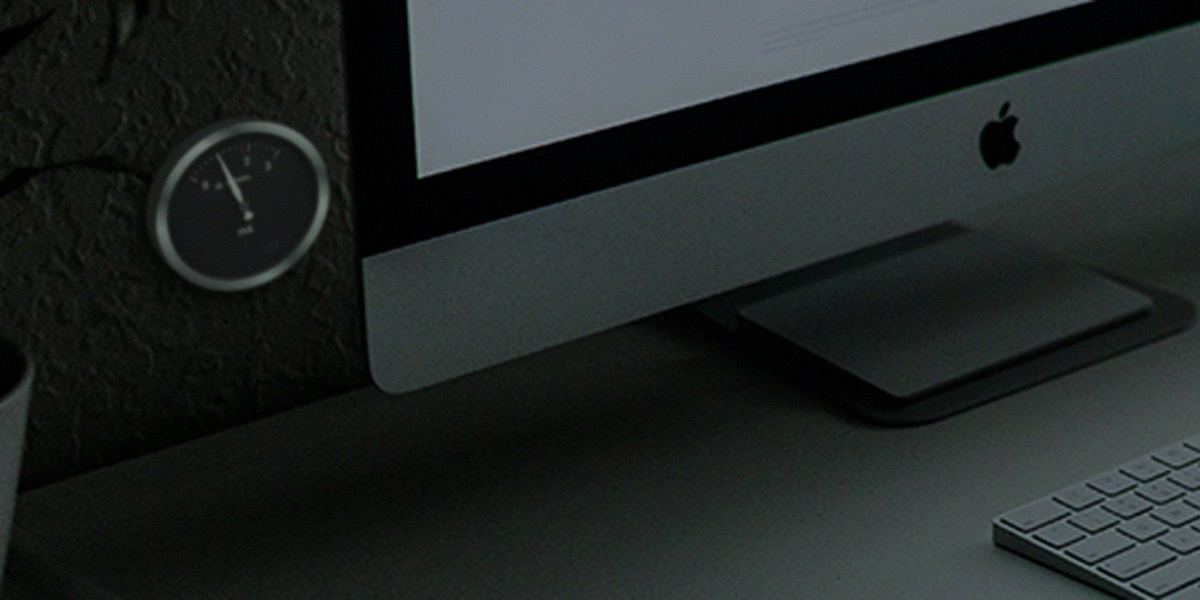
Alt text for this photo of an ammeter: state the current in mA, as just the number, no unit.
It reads 1
